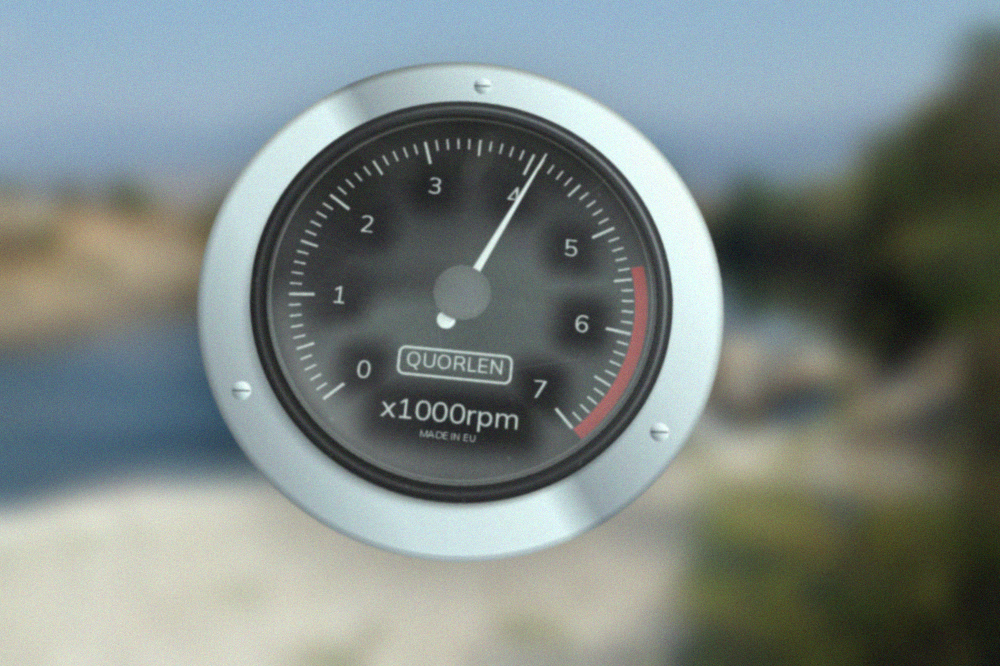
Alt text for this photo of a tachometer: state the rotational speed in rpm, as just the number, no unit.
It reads 4100
